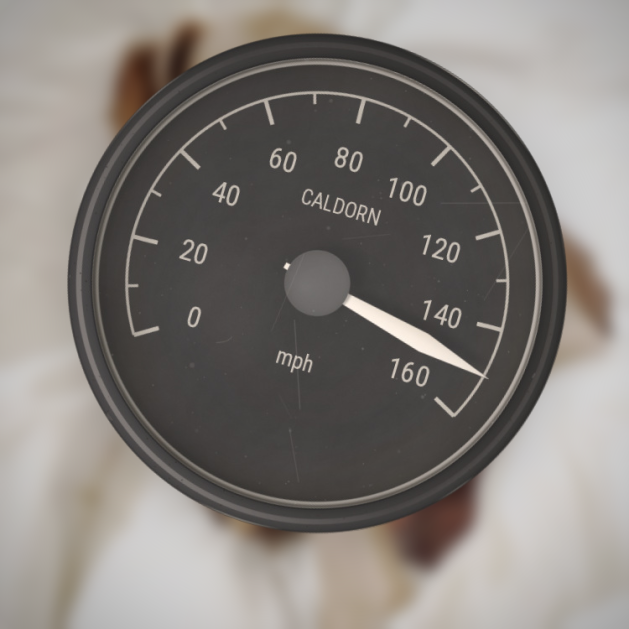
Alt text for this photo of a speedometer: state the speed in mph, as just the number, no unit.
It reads 150
